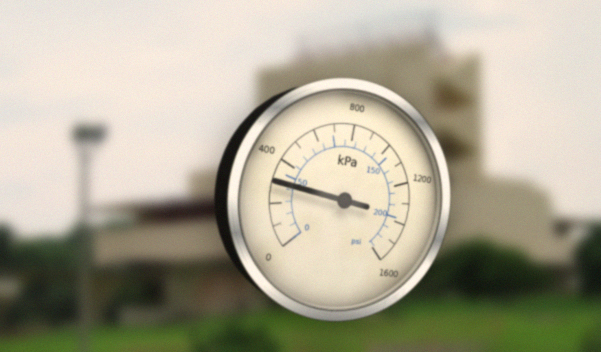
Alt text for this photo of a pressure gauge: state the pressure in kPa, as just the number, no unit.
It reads 300
